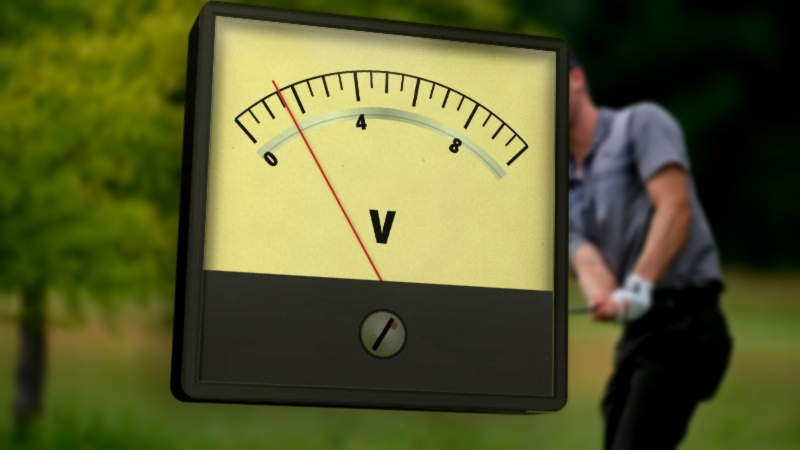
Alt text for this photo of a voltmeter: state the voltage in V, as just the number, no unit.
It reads 1.5
